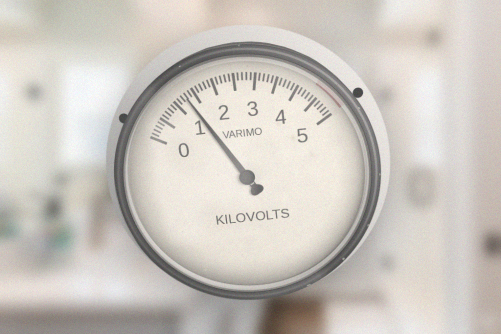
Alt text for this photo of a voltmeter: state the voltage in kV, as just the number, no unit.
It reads 1.3
